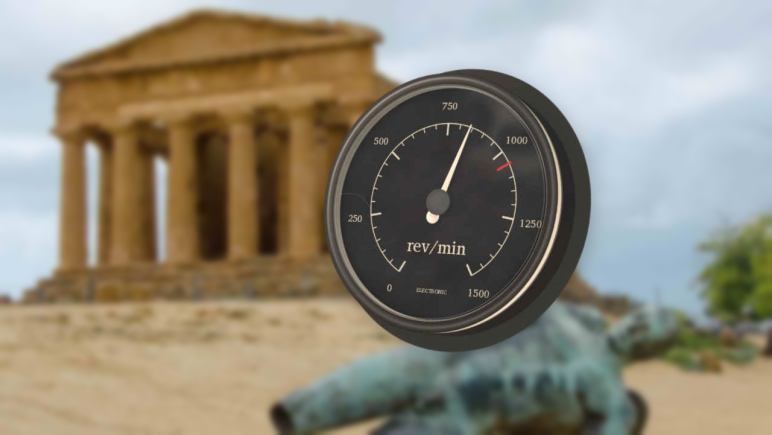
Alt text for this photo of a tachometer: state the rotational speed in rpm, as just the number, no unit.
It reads 850
